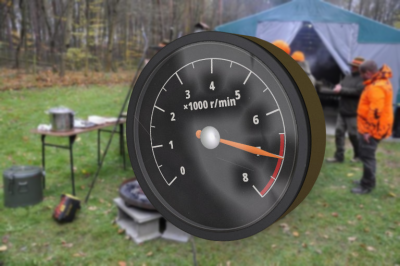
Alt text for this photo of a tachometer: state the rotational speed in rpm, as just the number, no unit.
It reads 7000
